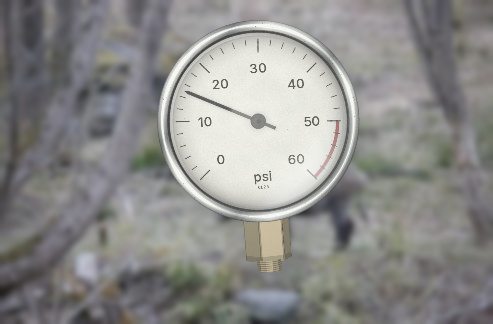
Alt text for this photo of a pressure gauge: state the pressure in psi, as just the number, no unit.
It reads 15
